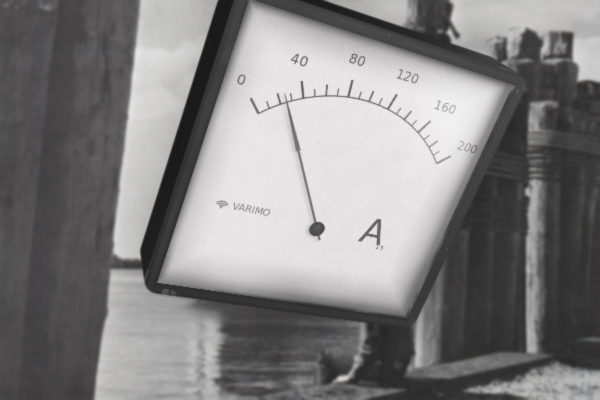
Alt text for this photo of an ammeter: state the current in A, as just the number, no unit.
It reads 25
